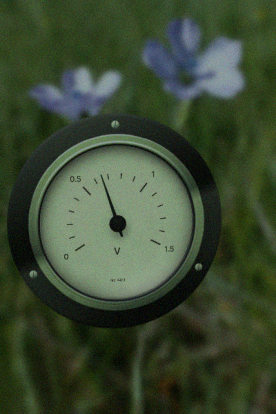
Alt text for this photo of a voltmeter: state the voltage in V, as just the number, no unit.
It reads 0.65
